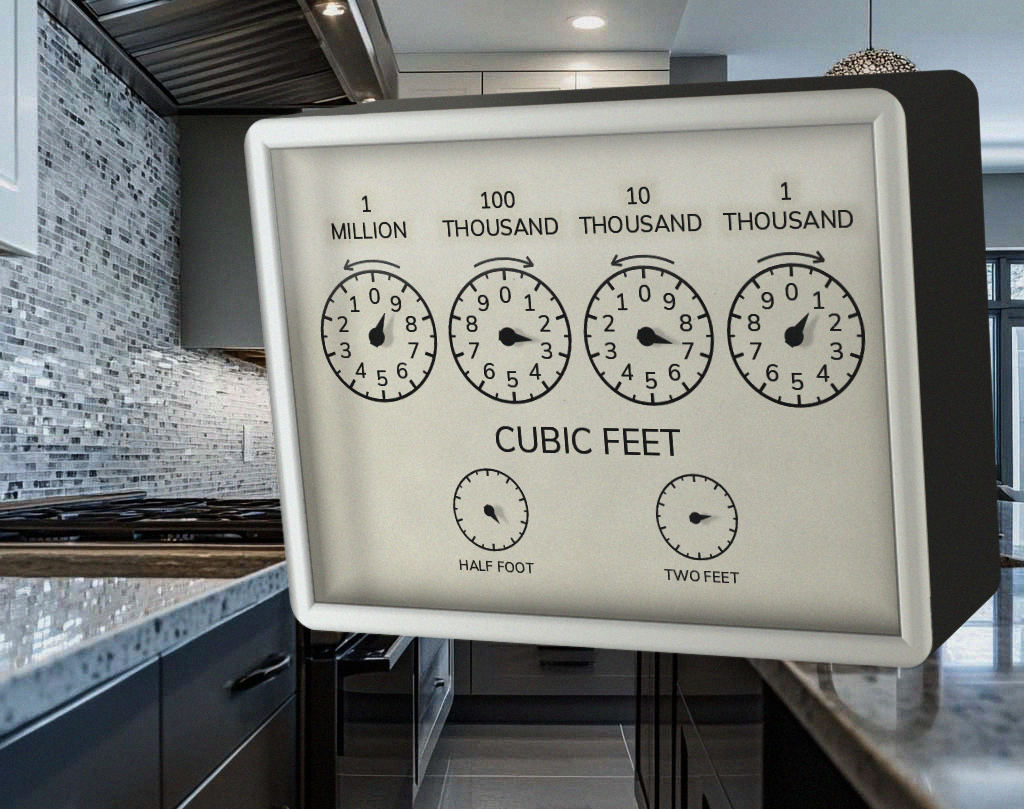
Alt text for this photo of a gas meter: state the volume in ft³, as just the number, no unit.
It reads 927100
